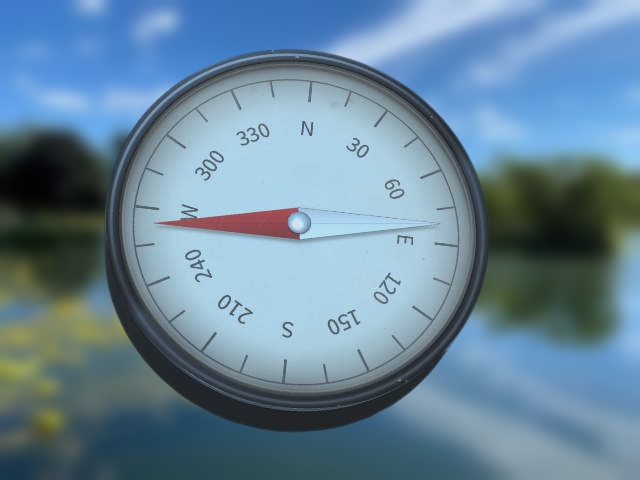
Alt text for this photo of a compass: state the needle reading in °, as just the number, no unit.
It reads 262.5
